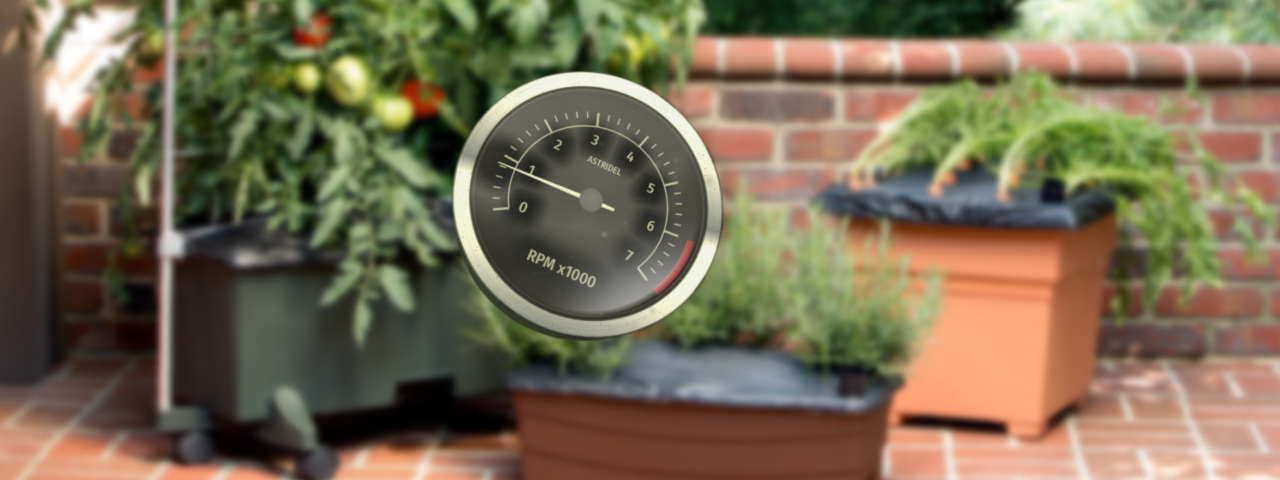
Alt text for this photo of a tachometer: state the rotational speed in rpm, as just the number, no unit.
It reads 800
